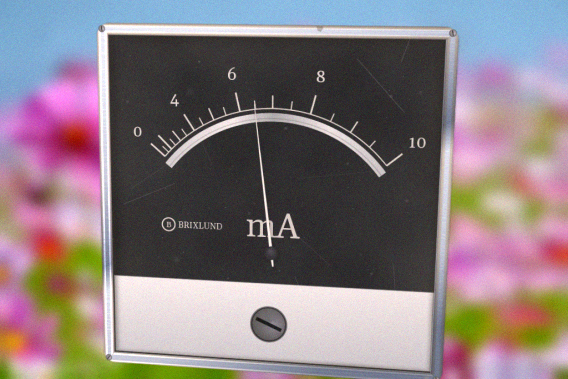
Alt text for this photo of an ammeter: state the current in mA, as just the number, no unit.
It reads 6.5
